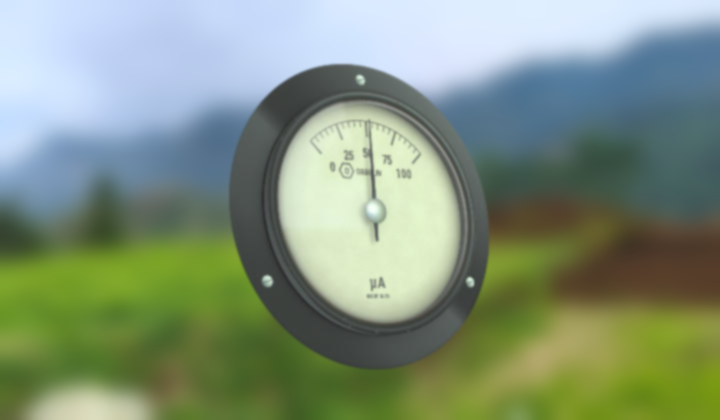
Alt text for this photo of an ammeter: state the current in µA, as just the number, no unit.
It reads 50
